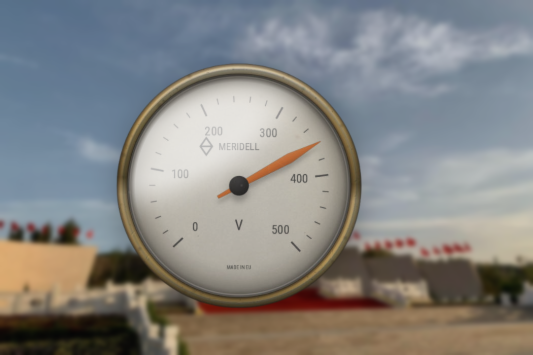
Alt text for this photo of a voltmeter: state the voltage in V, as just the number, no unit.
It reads 360
